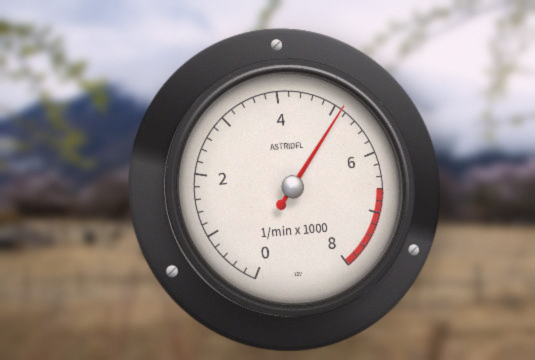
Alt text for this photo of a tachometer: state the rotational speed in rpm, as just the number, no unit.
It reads 5100
